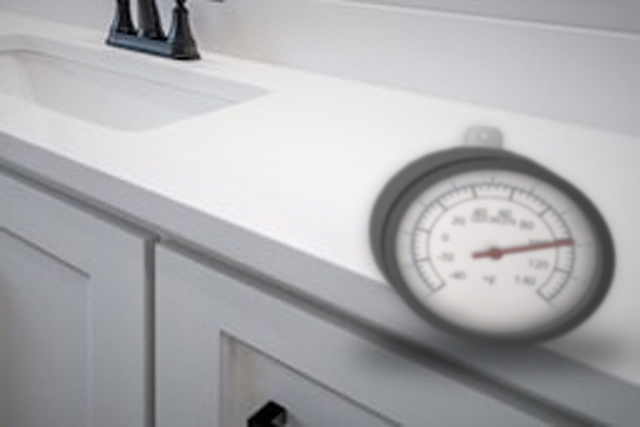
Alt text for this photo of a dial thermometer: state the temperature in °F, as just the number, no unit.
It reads 100
